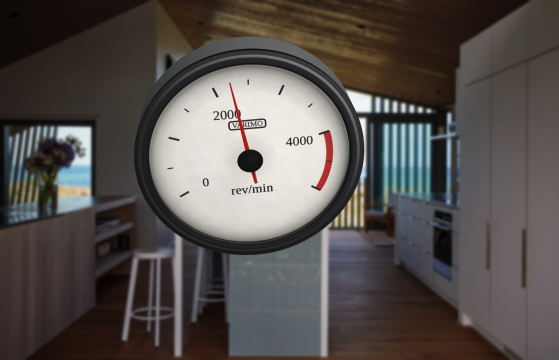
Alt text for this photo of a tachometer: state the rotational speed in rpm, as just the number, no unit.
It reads 2250
